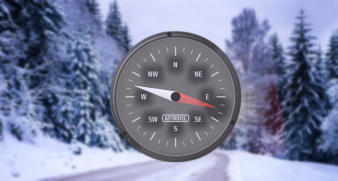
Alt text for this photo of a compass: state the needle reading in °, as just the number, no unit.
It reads 105
